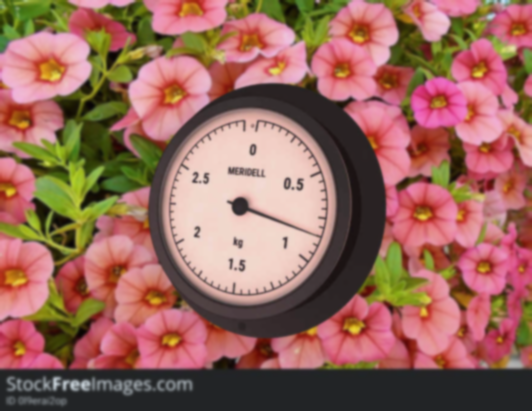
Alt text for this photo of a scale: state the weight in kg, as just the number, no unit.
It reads 0.85
